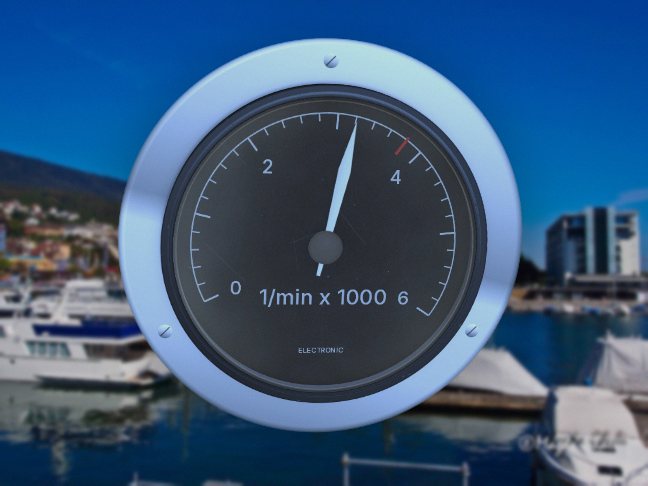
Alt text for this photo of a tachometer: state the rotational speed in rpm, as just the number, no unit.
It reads 3200
